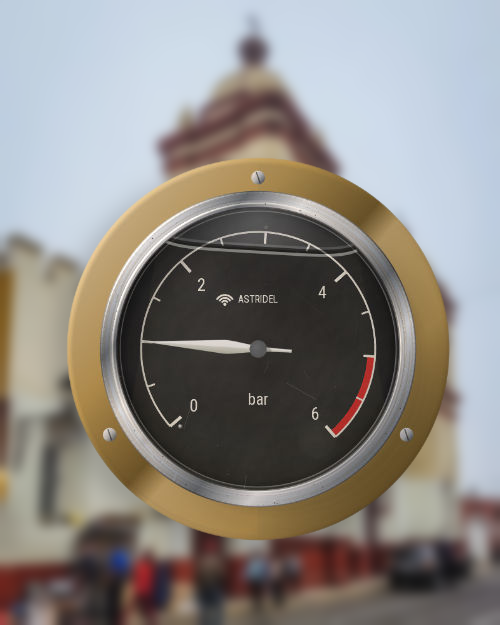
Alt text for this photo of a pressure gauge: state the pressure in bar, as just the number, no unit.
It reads 1
